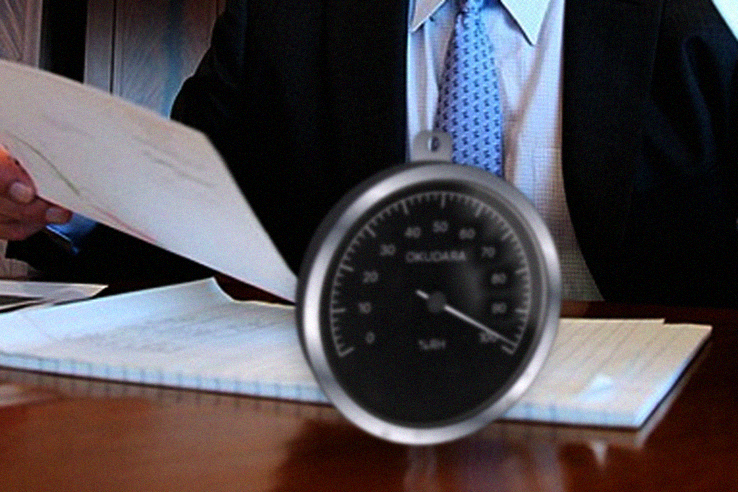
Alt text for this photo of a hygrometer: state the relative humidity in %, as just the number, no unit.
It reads 98
